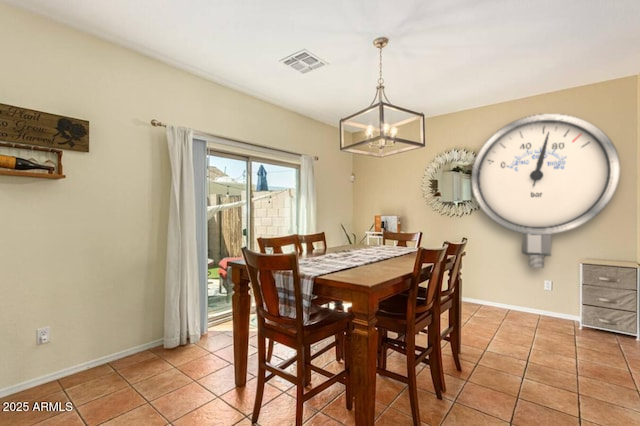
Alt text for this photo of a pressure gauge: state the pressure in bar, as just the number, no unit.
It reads 65
